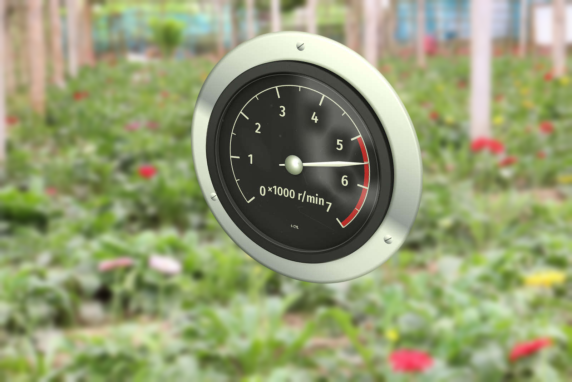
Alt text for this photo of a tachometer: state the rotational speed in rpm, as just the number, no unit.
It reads 5500
